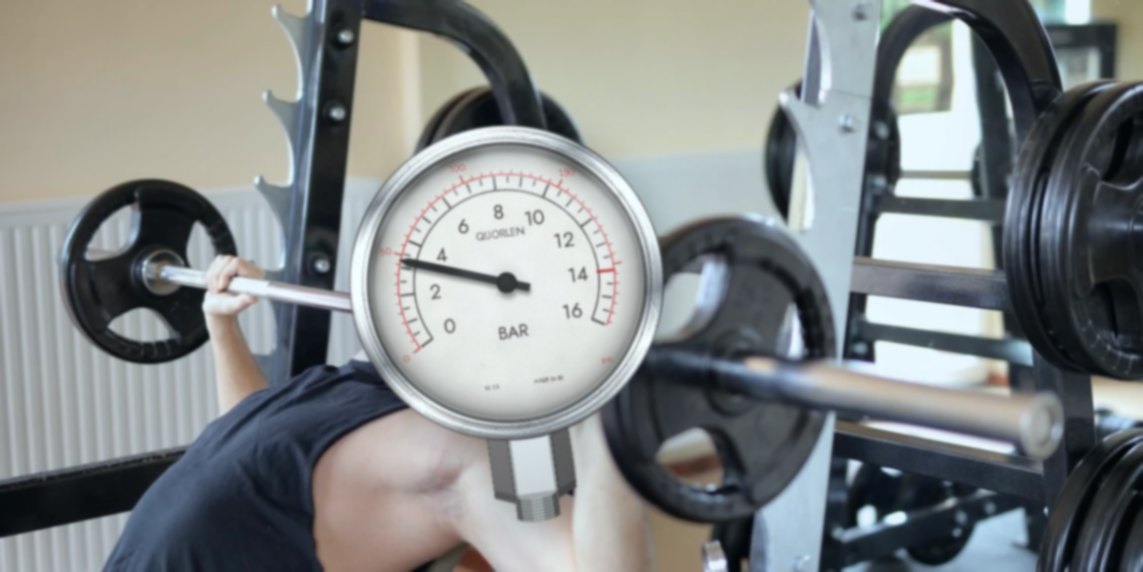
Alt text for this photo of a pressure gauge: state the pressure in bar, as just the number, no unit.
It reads 3.25
